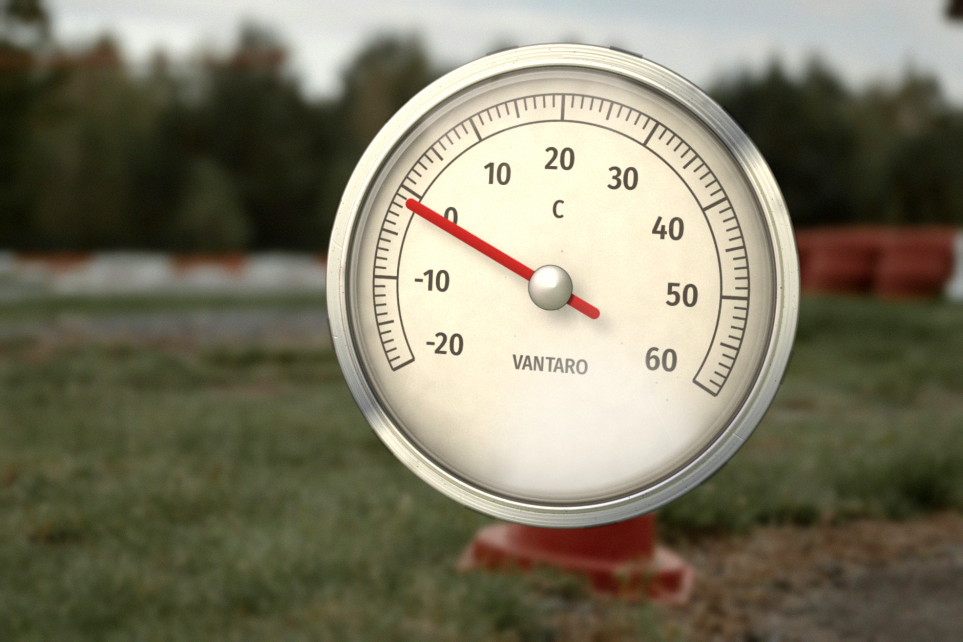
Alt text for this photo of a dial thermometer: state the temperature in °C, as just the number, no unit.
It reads -1
